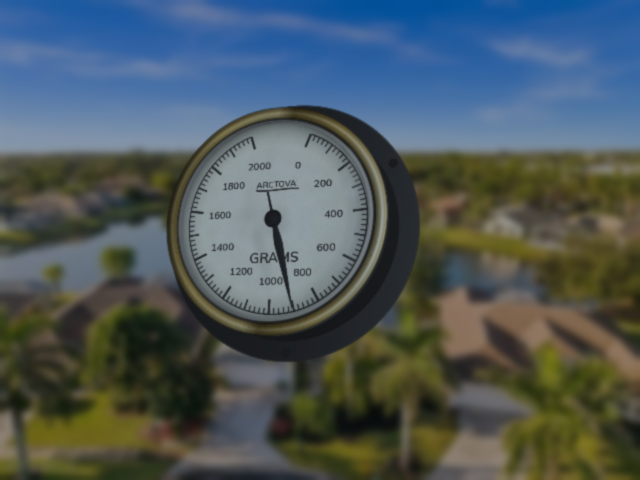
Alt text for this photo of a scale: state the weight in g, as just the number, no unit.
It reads 900
